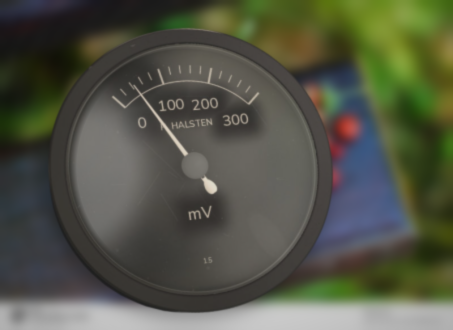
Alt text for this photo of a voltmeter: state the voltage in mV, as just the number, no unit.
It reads 40
